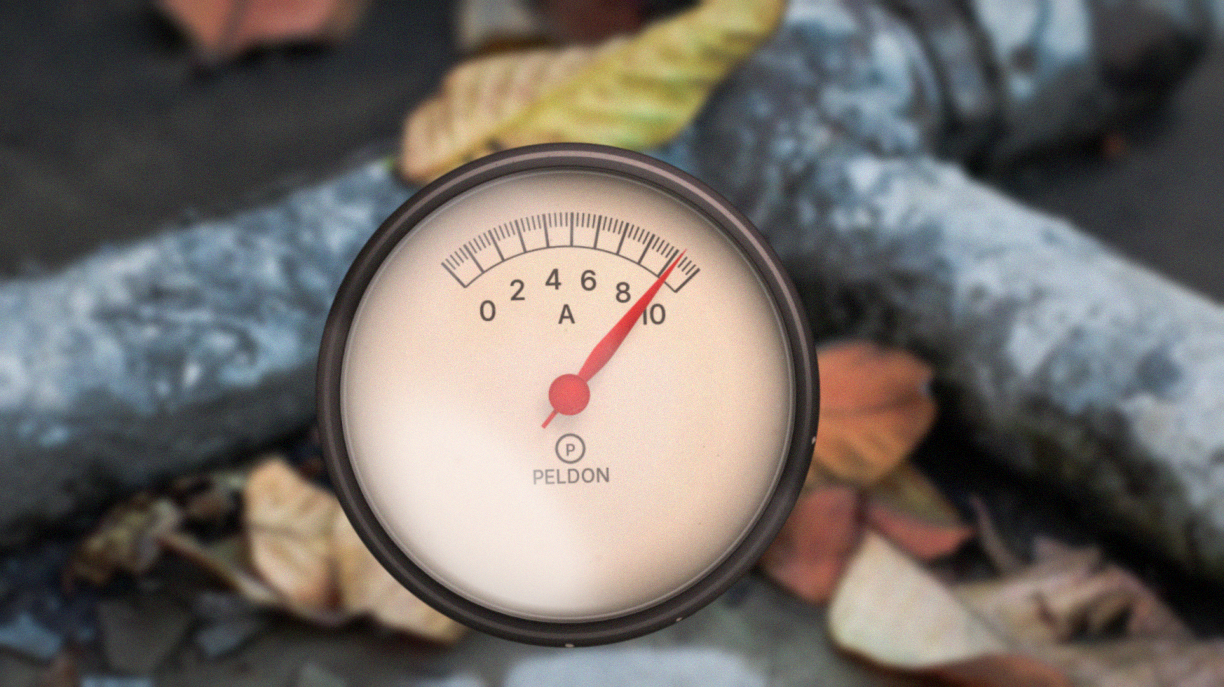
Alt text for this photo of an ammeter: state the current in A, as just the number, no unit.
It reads 9.2
